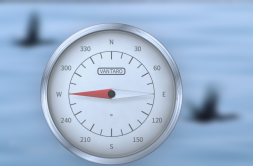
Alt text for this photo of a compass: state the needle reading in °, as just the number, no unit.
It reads 270
